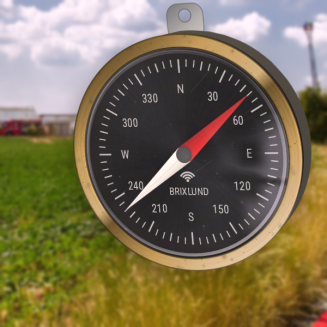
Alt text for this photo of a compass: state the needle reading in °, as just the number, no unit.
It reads 50
